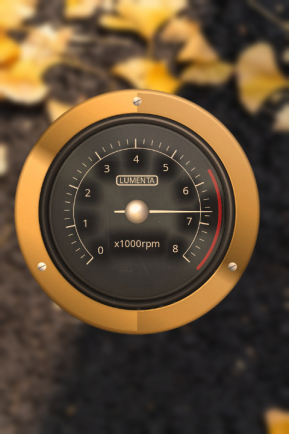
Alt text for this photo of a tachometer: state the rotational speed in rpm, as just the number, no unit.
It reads 6700
